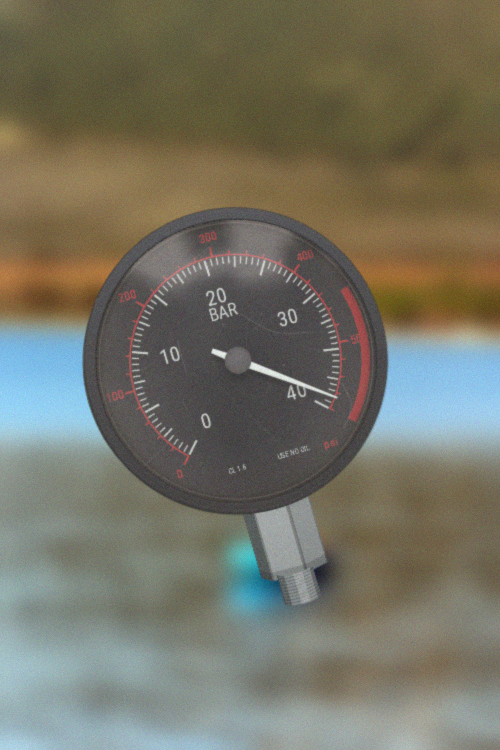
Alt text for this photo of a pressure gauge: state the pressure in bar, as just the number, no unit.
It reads 39
